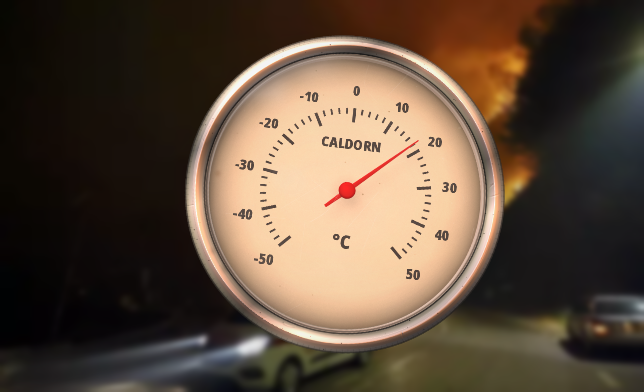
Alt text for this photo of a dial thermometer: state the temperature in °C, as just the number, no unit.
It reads 18
